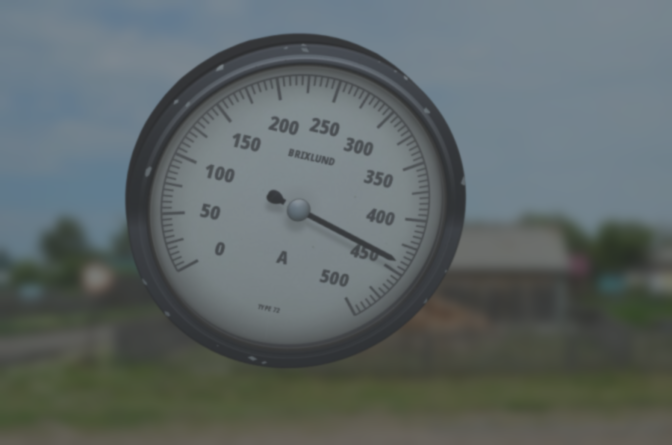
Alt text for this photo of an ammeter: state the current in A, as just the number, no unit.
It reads 440
